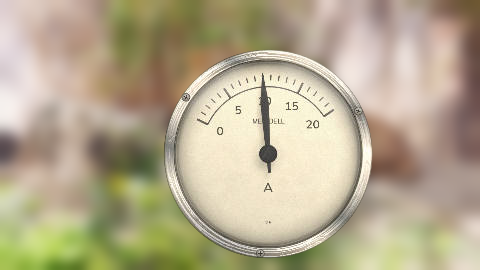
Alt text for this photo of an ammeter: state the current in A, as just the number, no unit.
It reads 10
